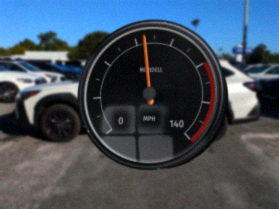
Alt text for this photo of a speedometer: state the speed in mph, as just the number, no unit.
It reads 65
